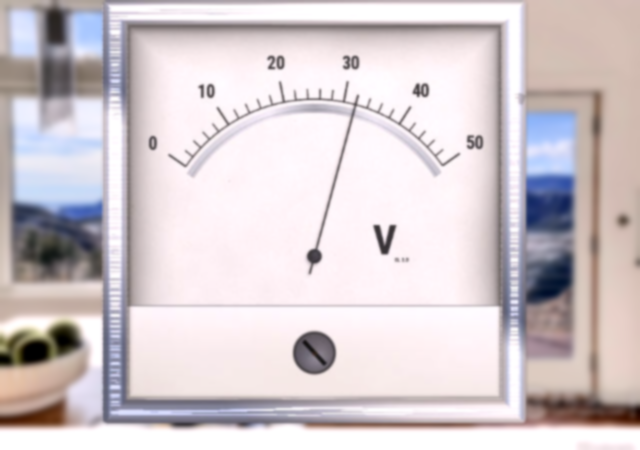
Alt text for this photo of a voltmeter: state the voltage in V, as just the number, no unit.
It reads 32
